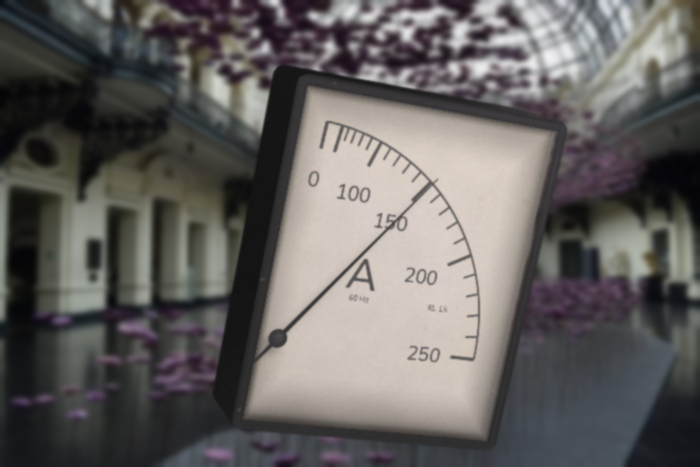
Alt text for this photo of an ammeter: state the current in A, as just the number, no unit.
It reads 150
